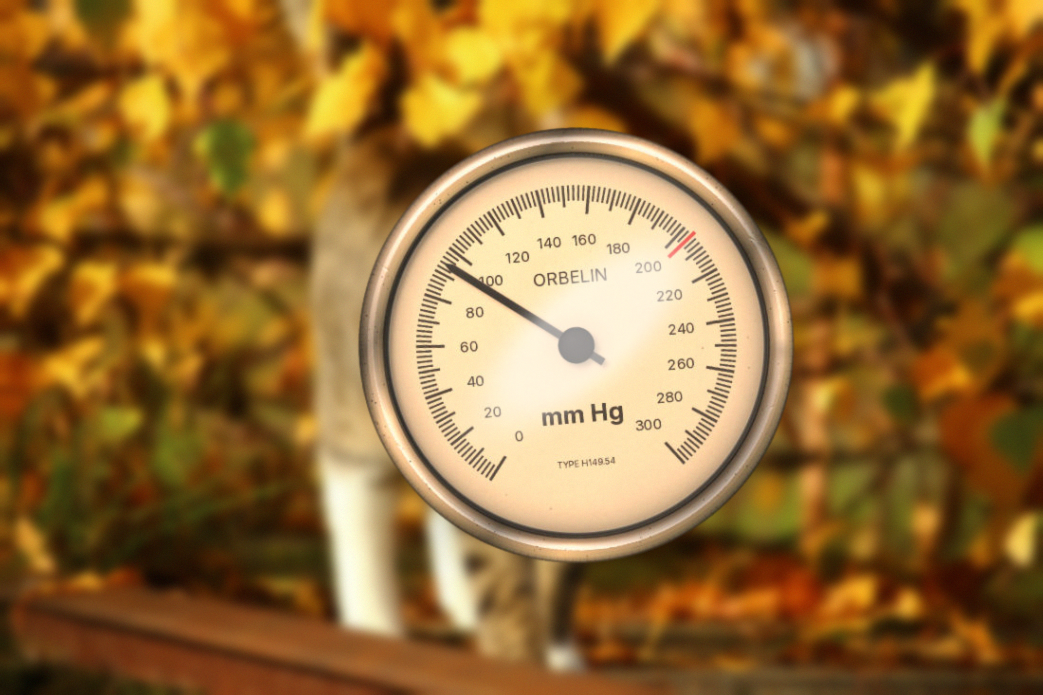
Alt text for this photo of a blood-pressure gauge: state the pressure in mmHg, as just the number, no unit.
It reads 94
